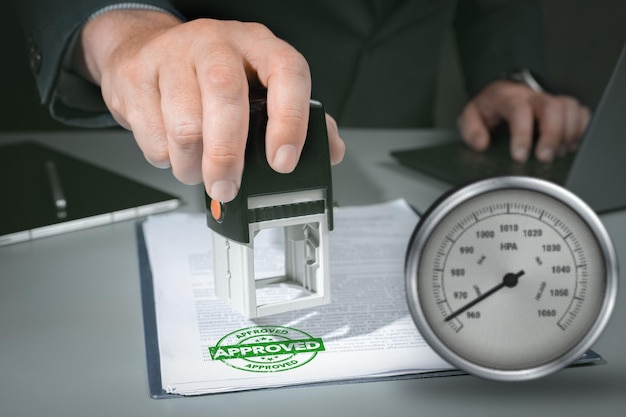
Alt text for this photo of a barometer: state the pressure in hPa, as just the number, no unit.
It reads 965
